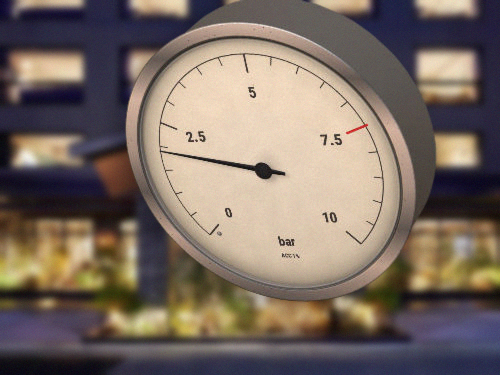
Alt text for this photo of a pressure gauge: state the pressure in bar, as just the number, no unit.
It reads 2
